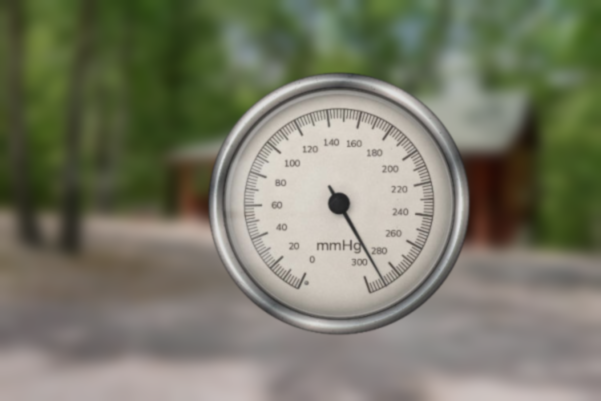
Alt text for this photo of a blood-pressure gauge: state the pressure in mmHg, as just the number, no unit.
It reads 290
